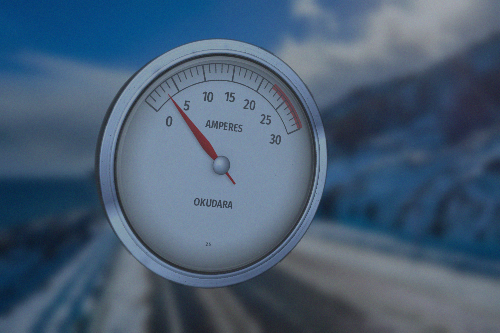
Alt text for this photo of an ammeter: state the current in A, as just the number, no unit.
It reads 3
